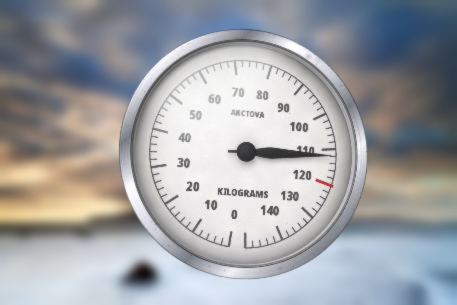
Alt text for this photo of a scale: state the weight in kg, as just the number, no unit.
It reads 112
